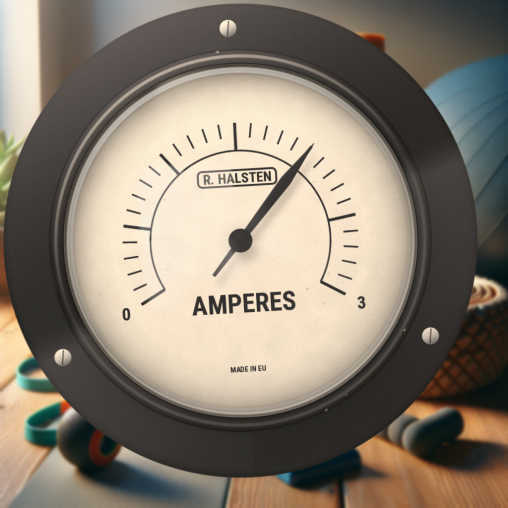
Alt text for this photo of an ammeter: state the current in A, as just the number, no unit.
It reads 2
